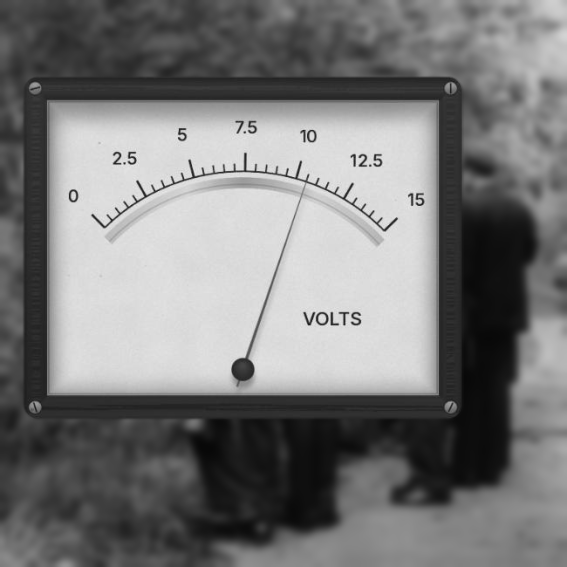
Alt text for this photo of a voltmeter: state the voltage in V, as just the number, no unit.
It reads 10.5
